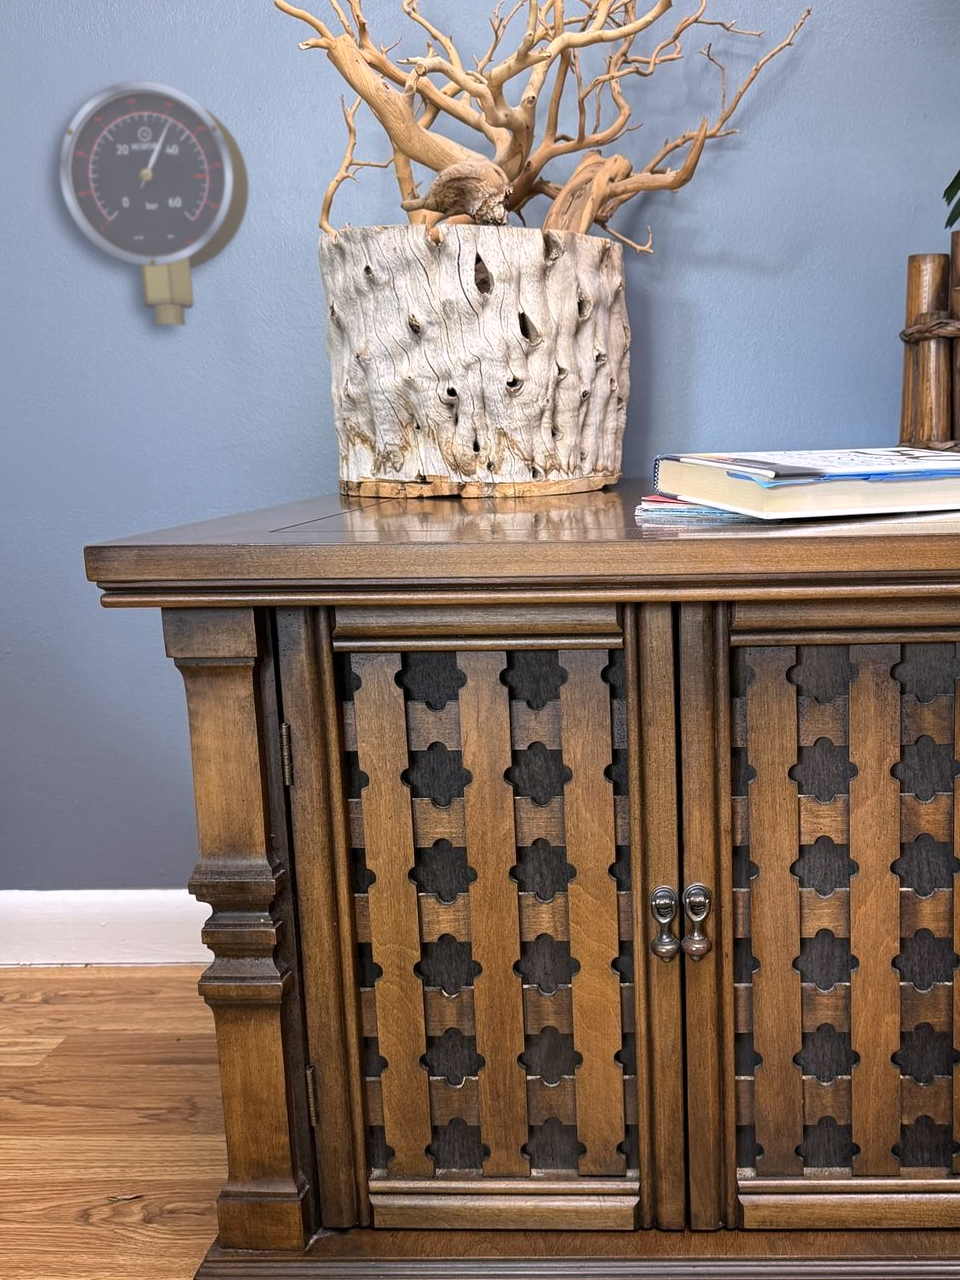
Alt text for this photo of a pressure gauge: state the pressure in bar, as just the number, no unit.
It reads 36
